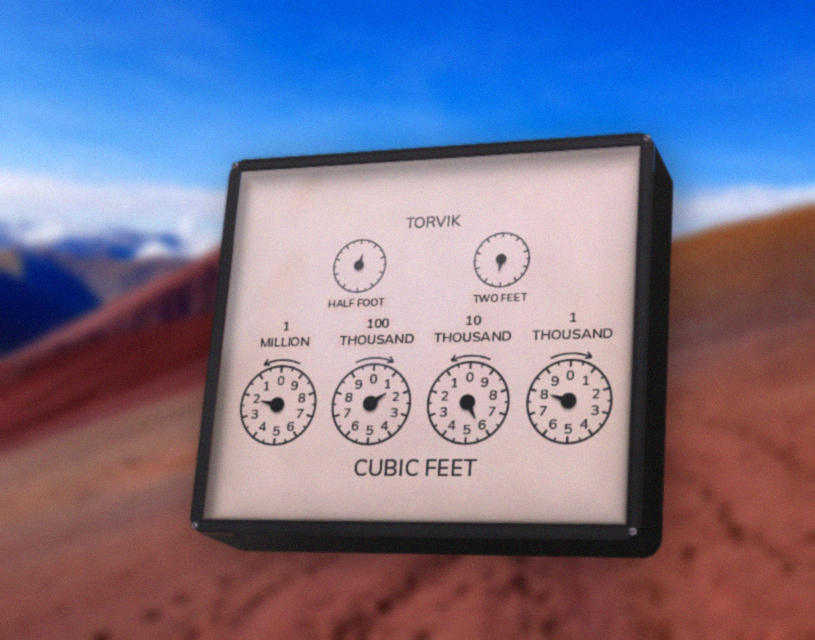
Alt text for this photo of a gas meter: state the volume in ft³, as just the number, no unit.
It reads 215800
